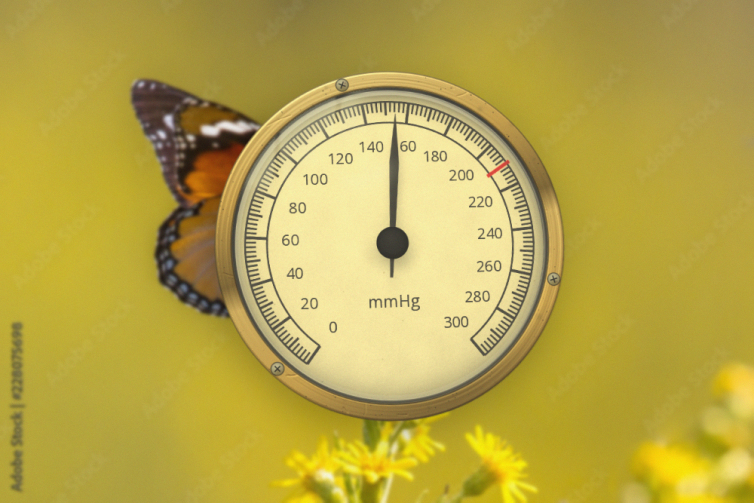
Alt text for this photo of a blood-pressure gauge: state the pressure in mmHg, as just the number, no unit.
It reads 154
